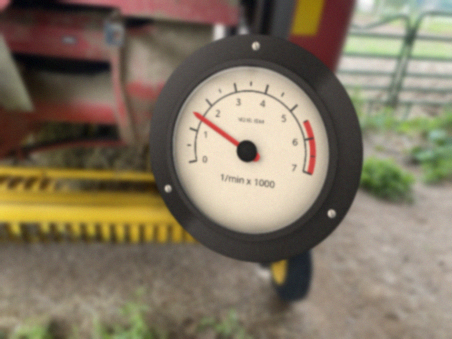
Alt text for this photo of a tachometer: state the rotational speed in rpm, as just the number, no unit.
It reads 1500
